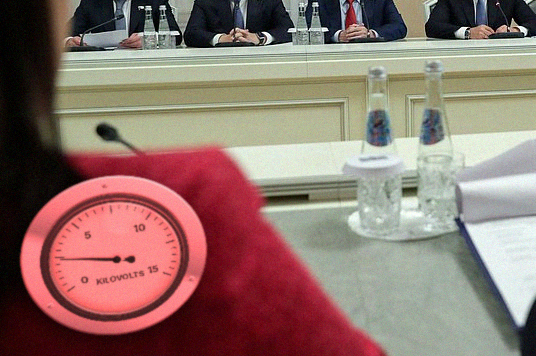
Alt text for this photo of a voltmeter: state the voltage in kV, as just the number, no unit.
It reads 2.5
